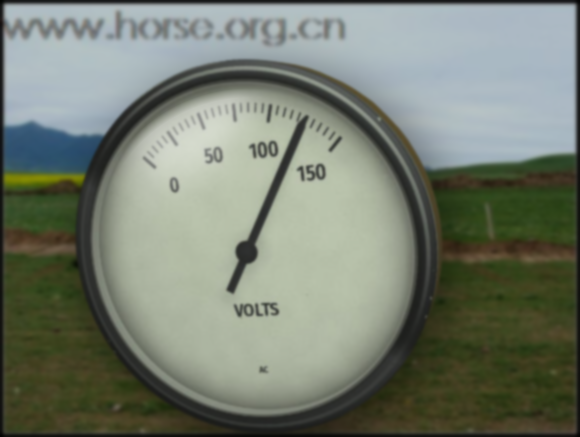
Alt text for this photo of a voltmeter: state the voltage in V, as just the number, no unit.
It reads 125
